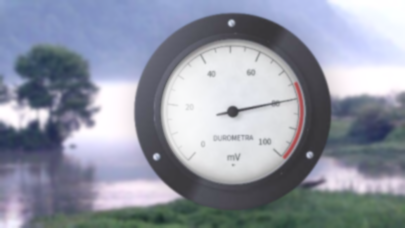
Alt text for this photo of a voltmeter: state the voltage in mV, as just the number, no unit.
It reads 80
